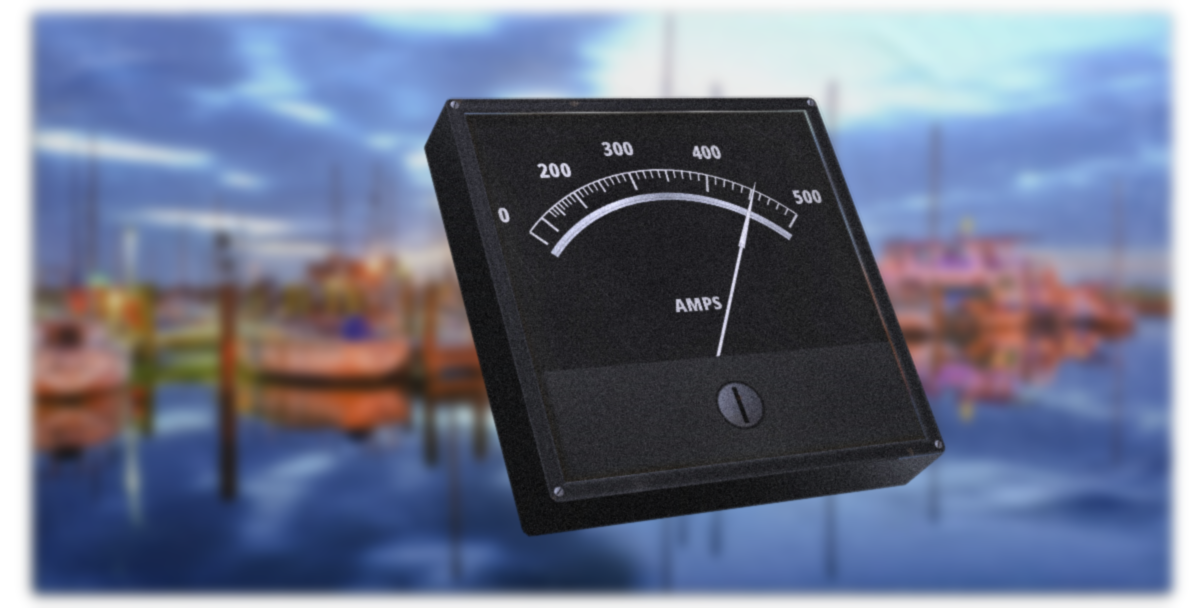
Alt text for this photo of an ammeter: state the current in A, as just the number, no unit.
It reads 450
